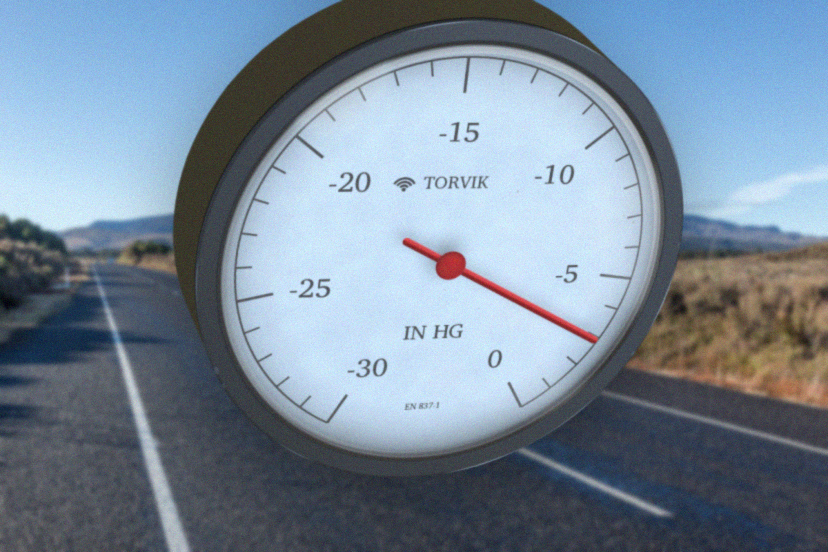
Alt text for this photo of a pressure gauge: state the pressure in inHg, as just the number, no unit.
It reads -3
